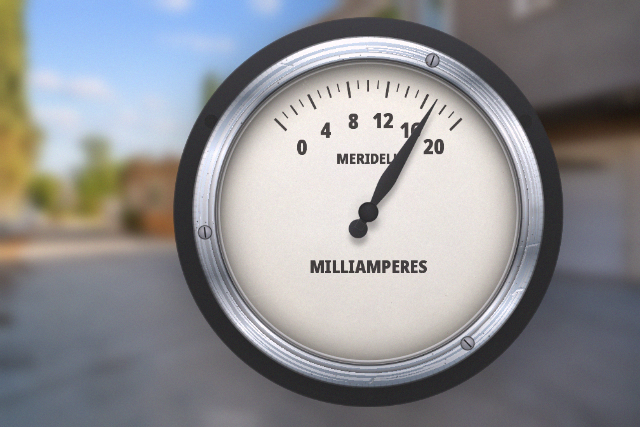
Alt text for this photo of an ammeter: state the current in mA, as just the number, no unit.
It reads 17
